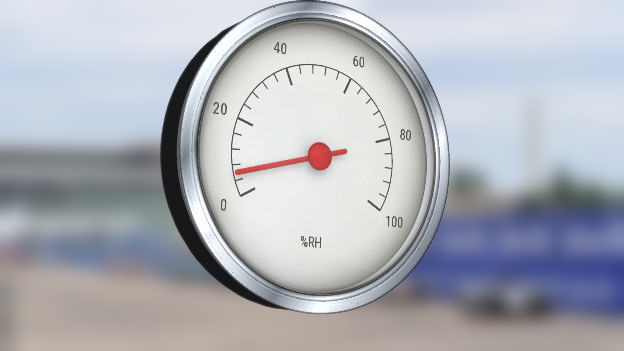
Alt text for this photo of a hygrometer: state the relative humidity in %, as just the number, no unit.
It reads 6
